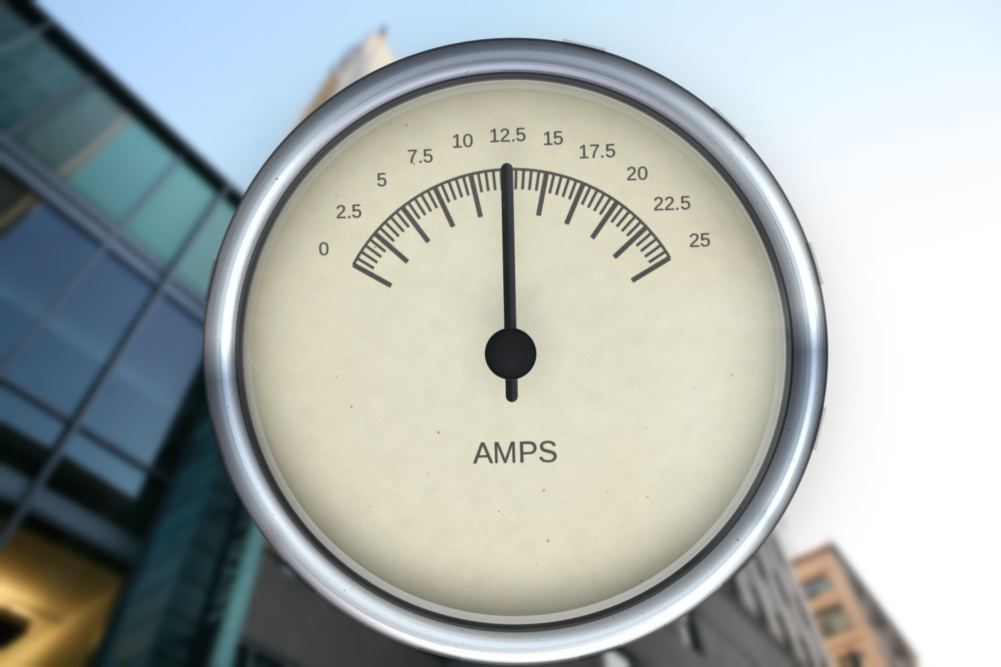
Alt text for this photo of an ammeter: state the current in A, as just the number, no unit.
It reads 12.5
